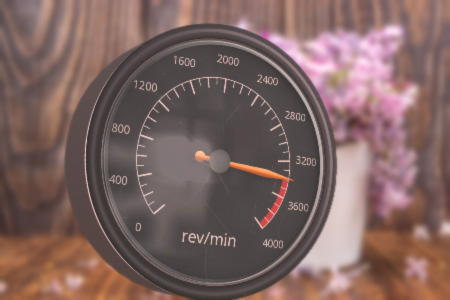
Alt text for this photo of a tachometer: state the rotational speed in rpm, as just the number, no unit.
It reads 3400
